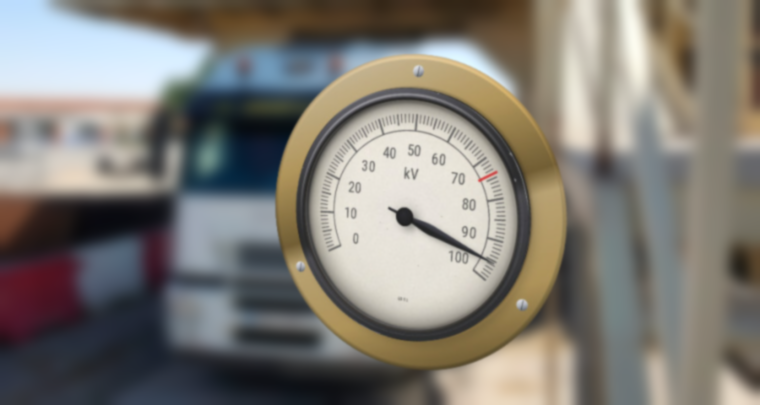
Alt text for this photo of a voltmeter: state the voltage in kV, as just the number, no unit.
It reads 95
